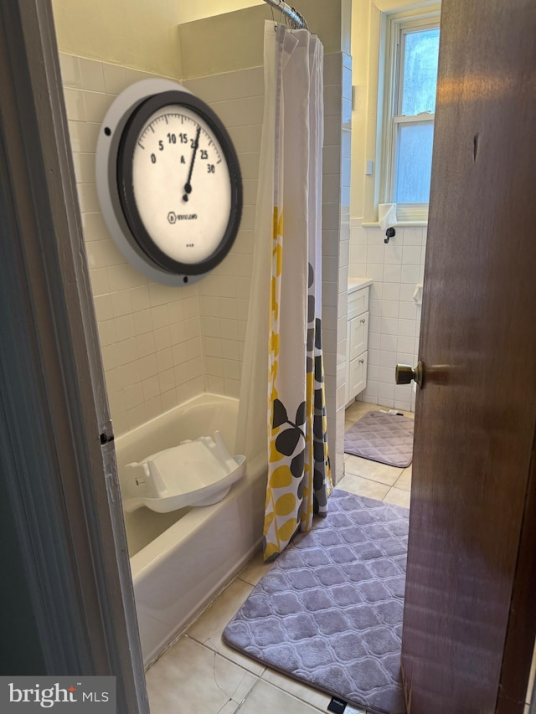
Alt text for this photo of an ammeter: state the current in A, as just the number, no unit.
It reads 20
